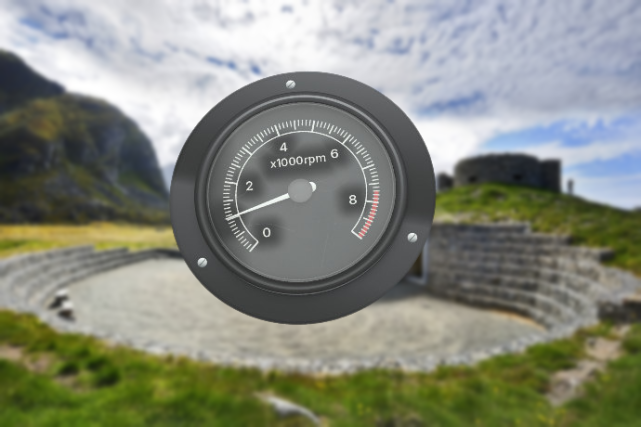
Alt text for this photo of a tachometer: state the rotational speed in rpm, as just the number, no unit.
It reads 1000
